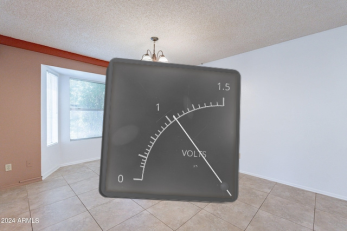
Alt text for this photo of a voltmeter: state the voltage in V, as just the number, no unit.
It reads 1.05
